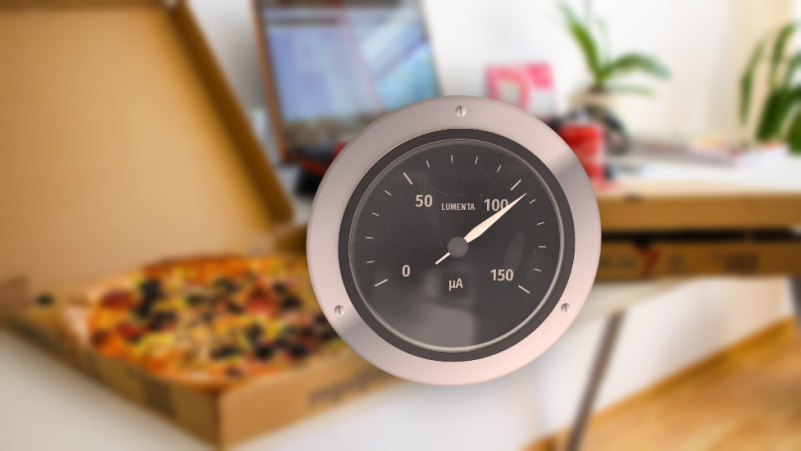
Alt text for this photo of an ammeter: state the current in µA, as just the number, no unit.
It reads 105
